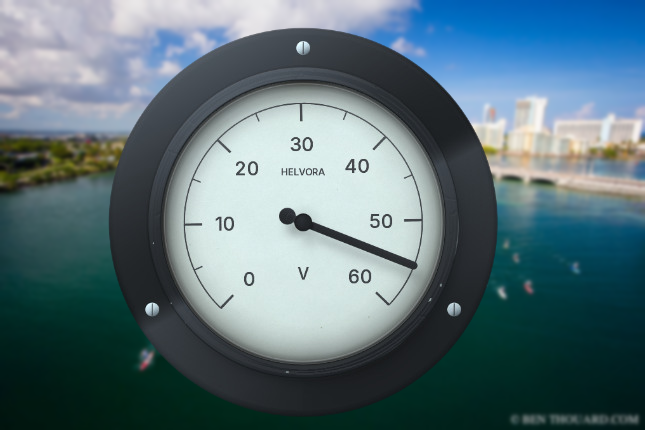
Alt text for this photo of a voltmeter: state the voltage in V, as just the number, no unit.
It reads 55
